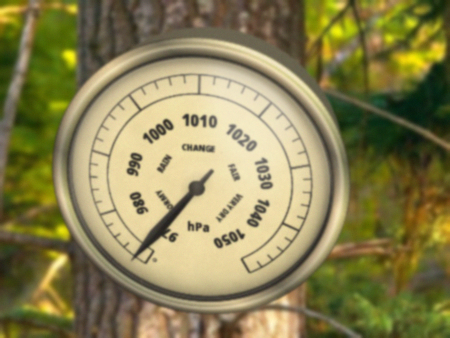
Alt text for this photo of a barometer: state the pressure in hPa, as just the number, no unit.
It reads 972
